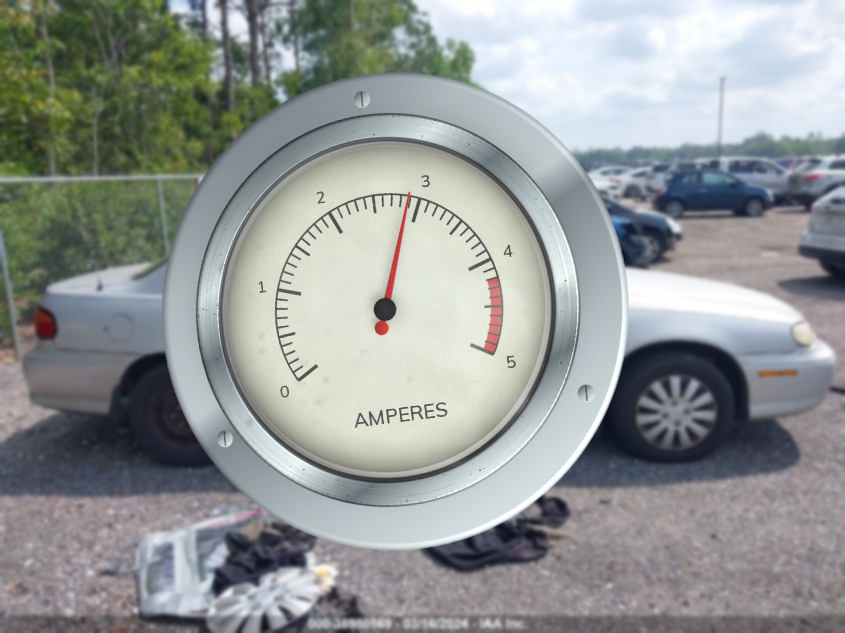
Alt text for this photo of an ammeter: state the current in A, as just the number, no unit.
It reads 2.9
